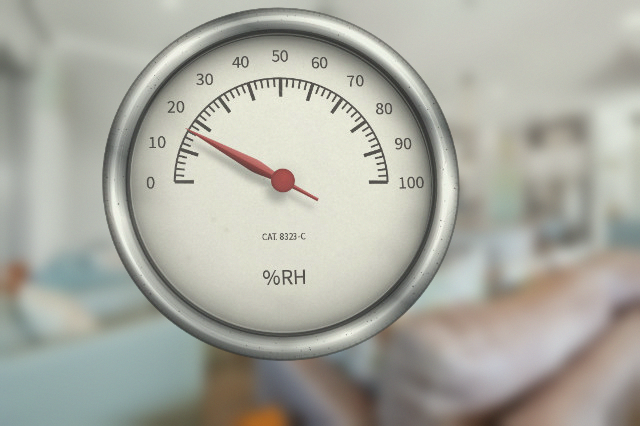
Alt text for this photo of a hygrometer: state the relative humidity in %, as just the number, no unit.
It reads 16
